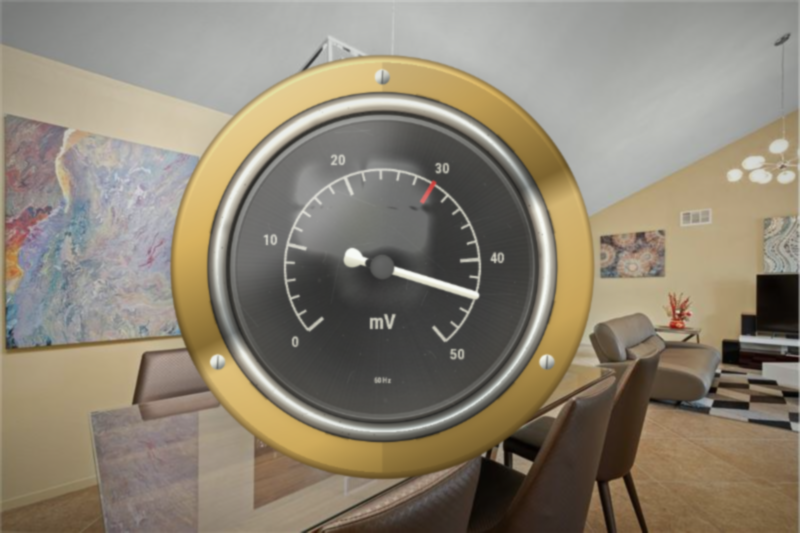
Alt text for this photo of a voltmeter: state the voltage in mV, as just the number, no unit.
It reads 44
